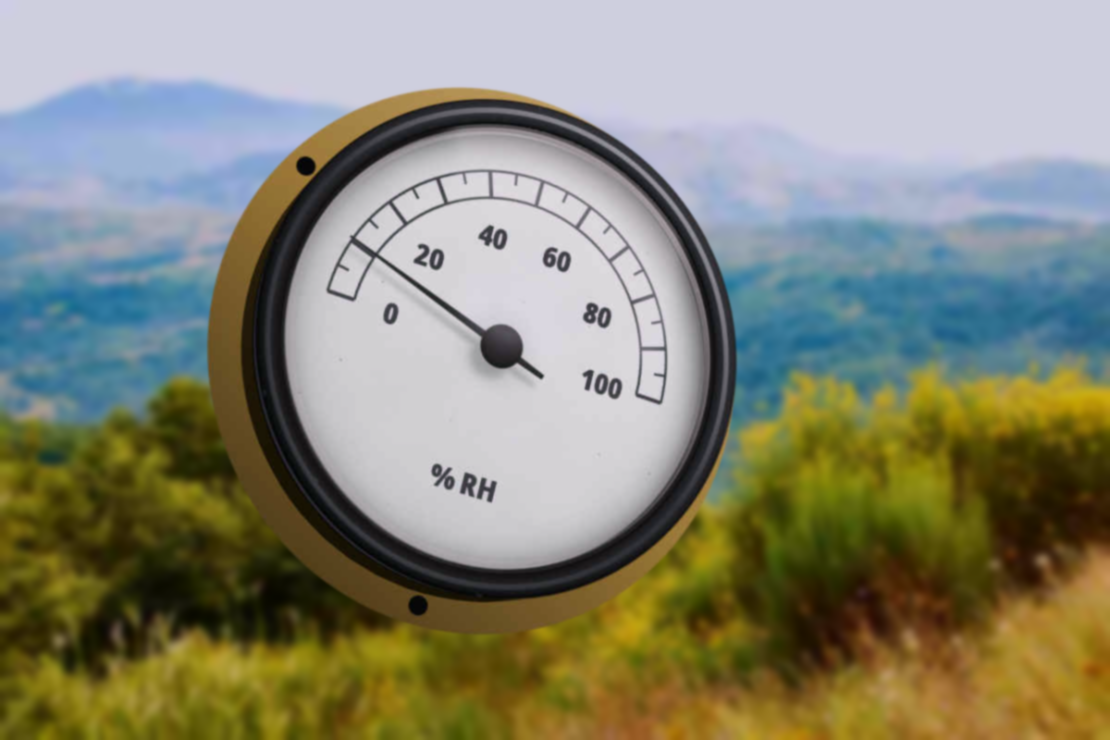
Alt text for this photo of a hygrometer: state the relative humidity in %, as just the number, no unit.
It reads 10
